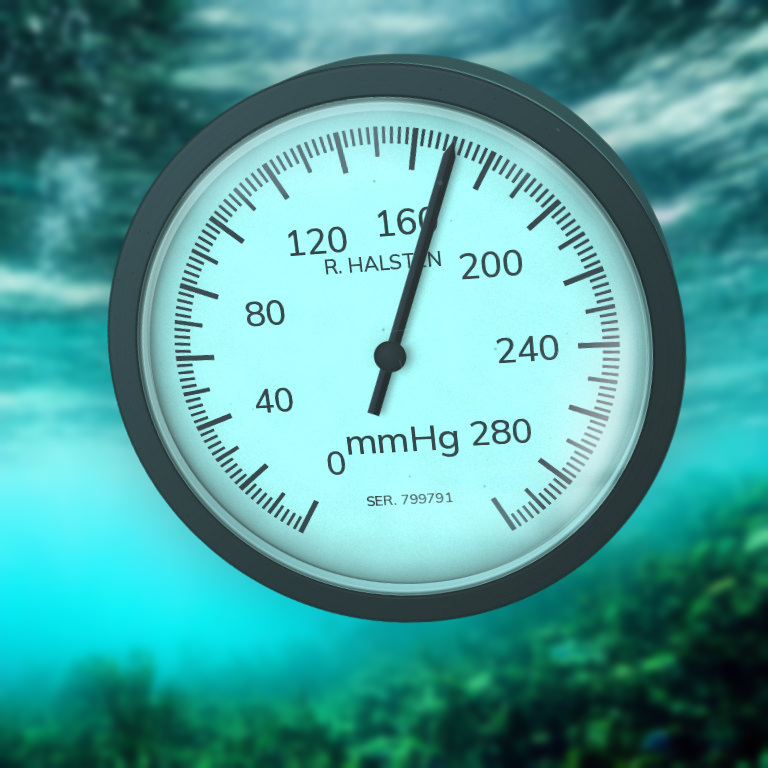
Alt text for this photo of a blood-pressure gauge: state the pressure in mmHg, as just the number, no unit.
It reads 170
